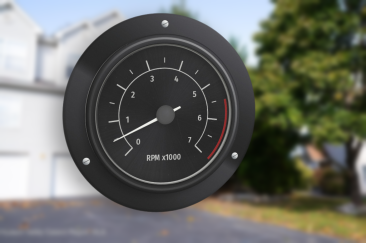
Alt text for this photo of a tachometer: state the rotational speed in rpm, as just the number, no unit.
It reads 500
